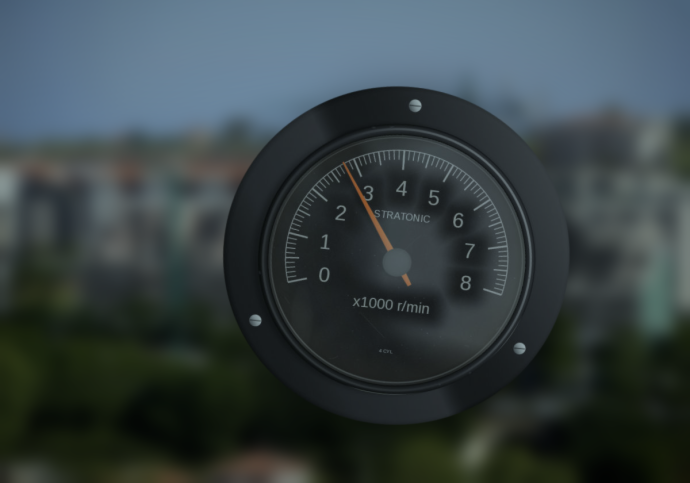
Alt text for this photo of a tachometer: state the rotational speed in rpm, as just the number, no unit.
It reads 2800
